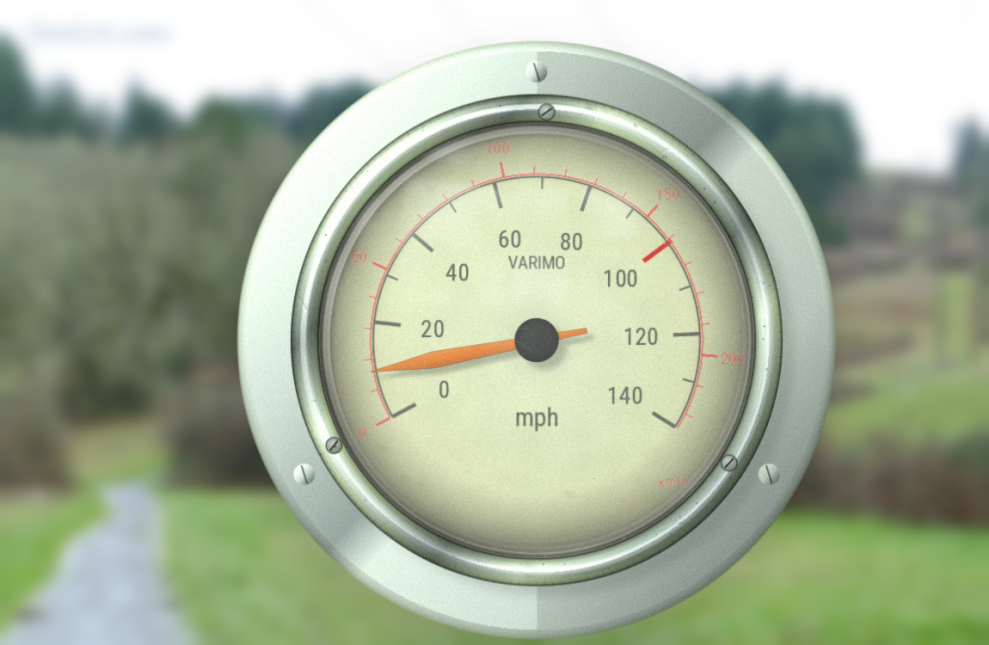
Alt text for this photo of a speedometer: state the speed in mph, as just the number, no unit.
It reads 10
